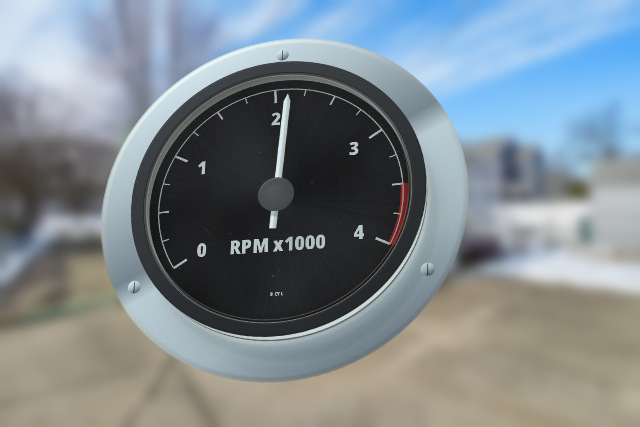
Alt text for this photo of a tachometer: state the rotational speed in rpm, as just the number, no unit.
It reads 2125
